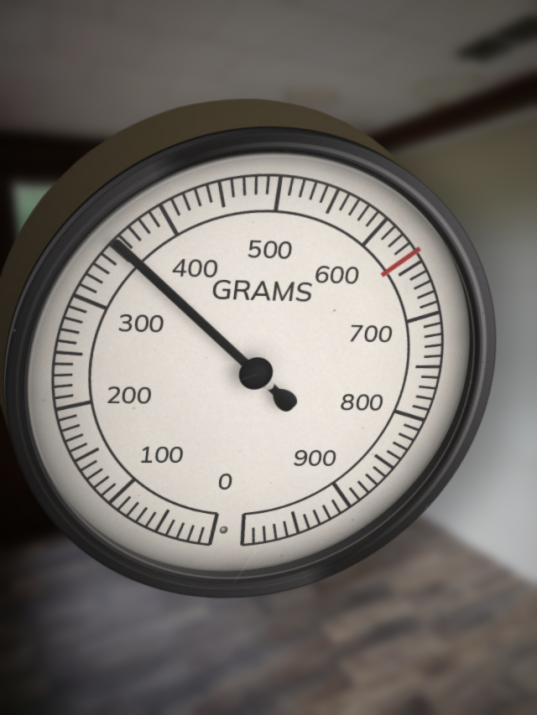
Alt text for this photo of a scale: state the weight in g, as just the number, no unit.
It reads 355
